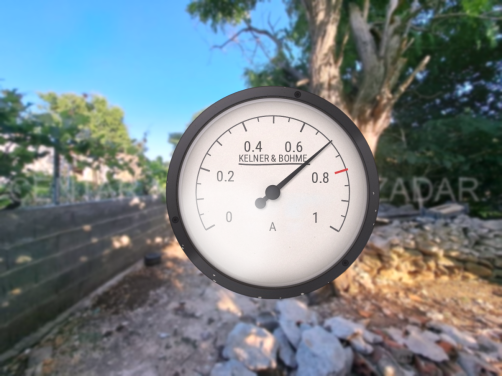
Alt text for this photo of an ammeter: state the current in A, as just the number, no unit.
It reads 0.7
